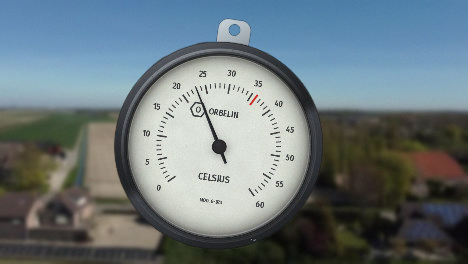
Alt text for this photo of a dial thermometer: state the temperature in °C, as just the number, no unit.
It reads 23
